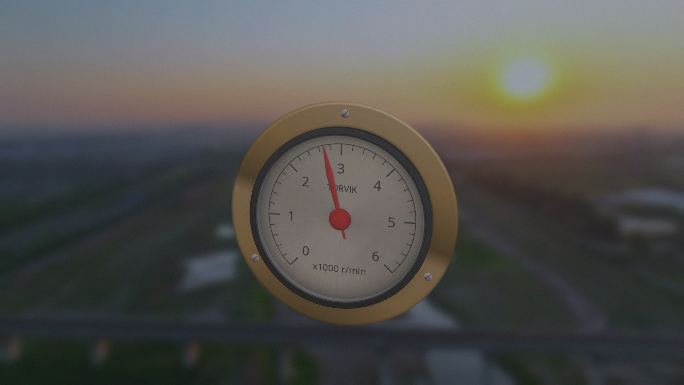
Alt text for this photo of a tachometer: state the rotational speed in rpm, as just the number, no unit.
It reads 2700
